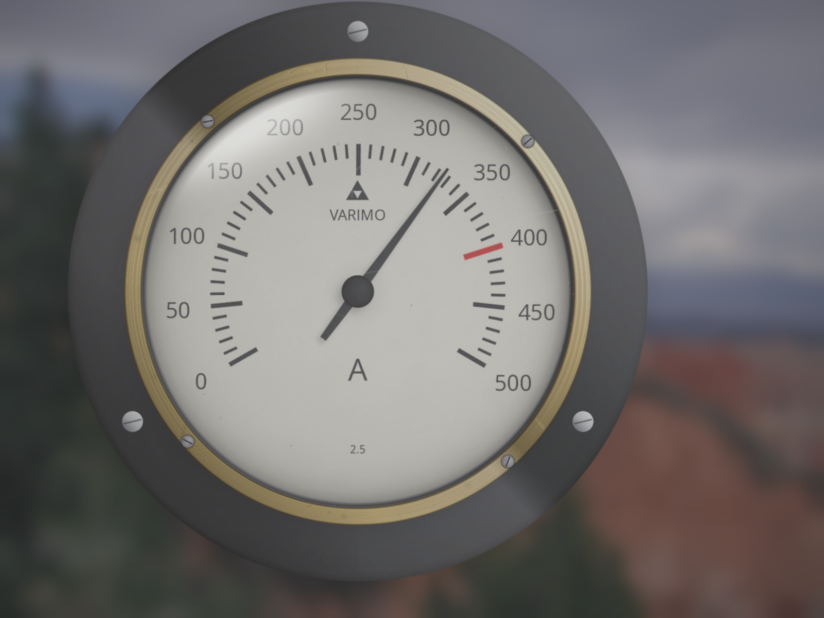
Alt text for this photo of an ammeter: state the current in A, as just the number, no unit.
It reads 325
